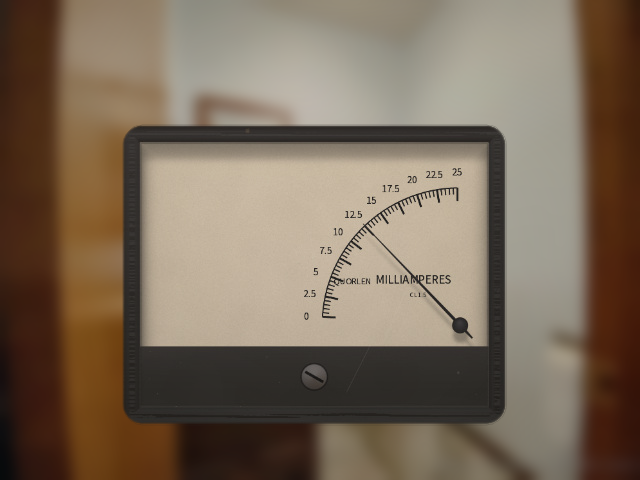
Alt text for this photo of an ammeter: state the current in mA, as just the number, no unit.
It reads 12.5
